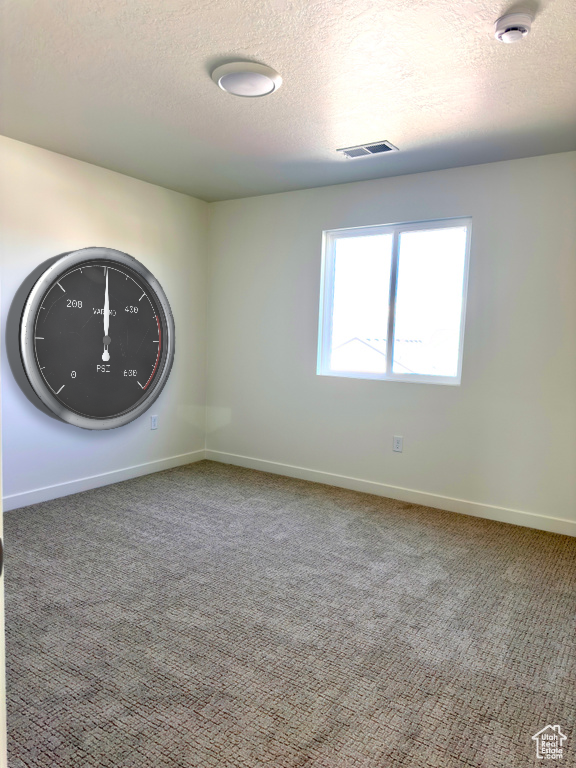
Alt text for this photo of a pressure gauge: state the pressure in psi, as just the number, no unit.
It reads 300
